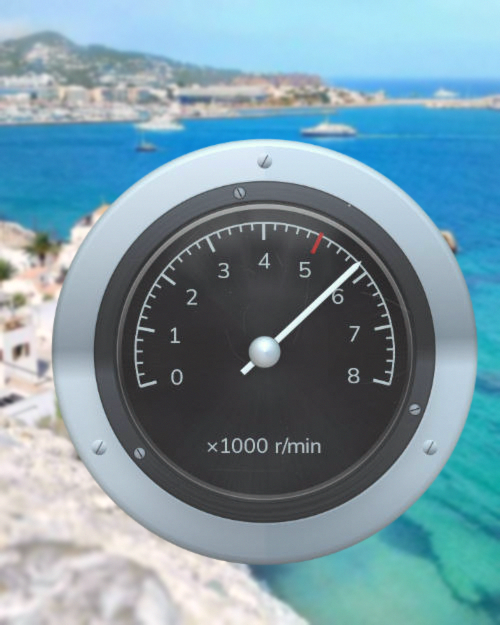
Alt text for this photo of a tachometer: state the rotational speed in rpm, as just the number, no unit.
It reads 5800
